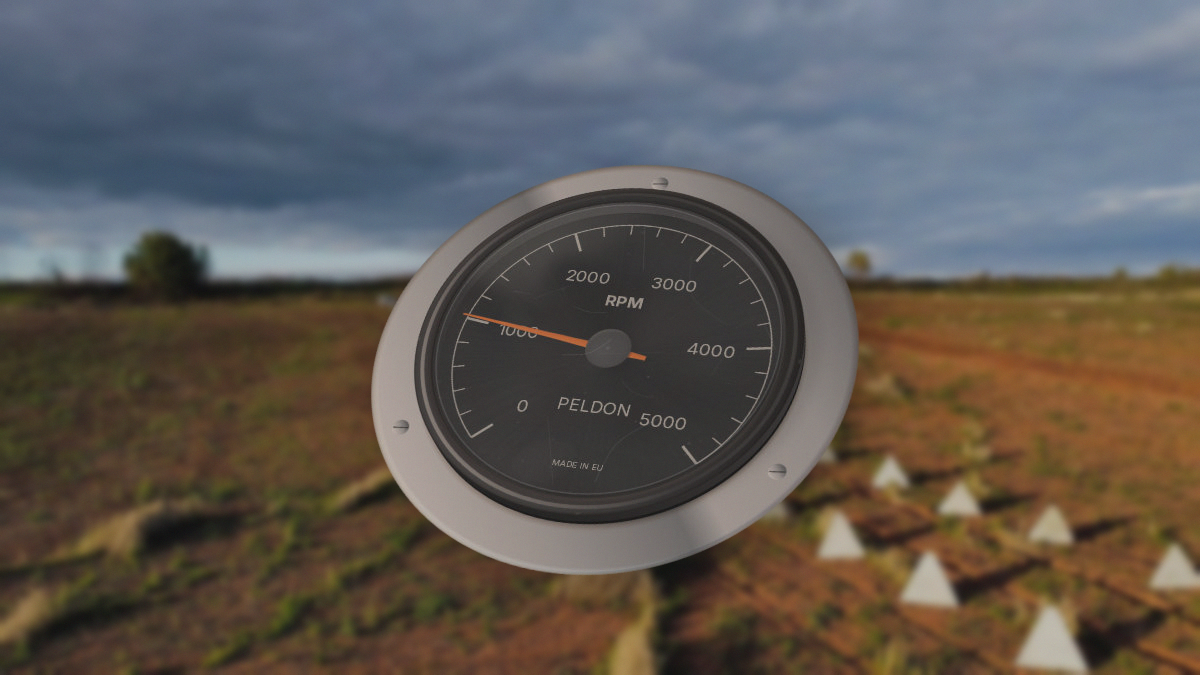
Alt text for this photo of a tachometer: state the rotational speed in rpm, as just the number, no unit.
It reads 1000
